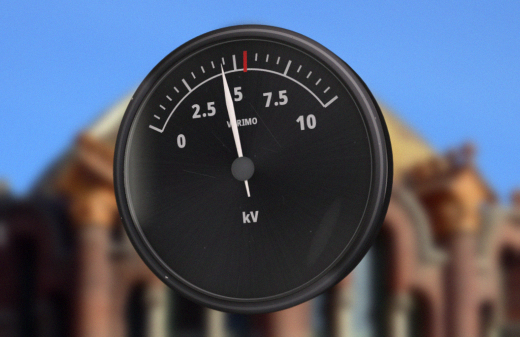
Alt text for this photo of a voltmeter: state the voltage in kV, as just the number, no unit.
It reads 4.5
